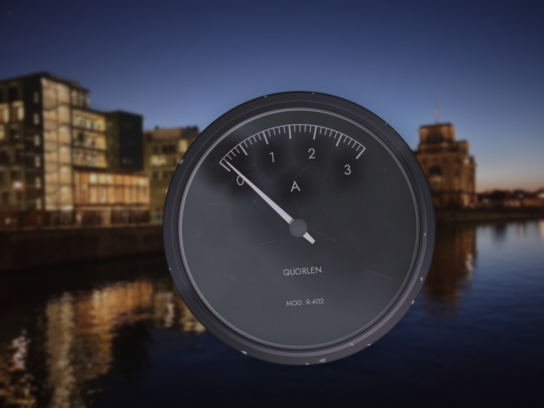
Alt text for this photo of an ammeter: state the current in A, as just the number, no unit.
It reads 0.1
